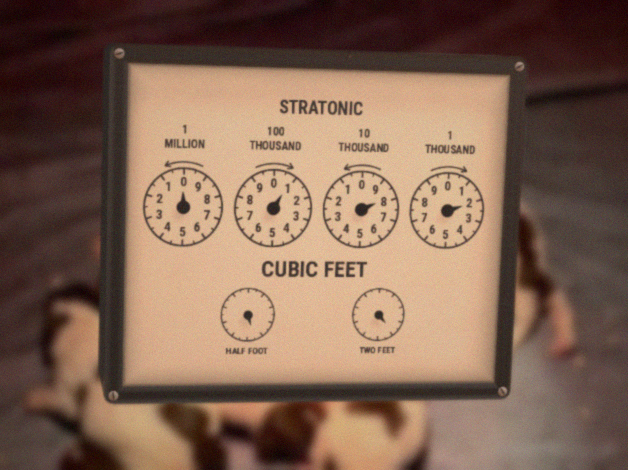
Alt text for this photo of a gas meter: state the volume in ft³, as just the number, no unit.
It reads 8200
